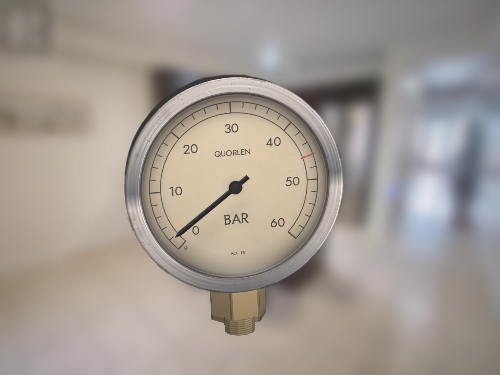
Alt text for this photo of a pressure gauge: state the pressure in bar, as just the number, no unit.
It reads 2
